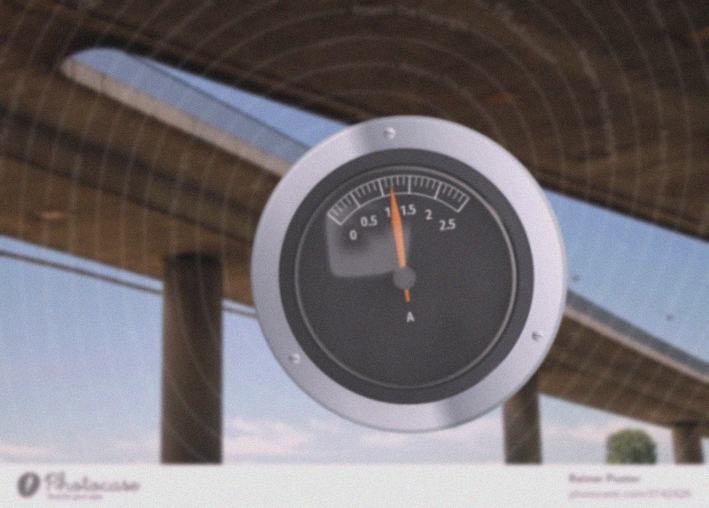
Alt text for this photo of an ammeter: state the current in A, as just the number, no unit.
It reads 1.2
